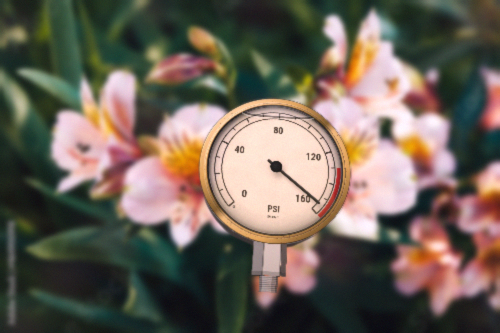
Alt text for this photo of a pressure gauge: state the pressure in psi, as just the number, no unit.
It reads 155
